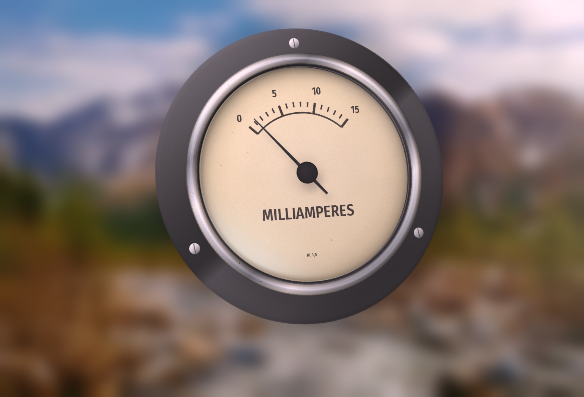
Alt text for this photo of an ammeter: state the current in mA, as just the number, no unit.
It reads 1
